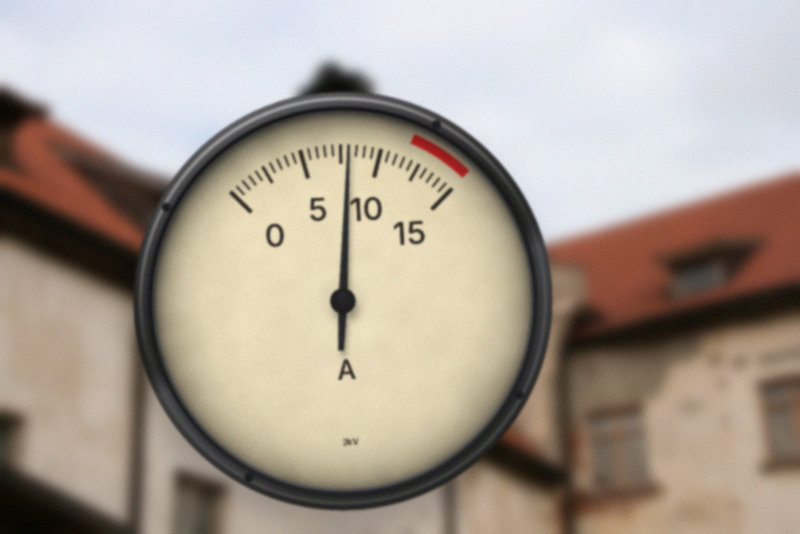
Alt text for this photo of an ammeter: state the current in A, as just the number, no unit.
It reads 8
